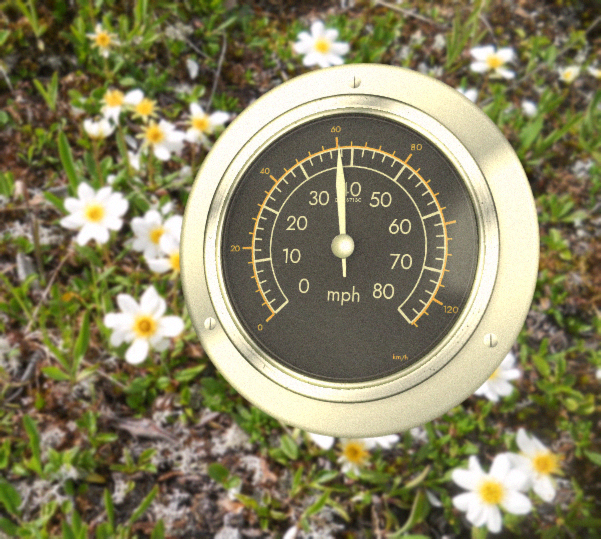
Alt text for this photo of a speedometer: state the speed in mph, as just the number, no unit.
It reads 38
